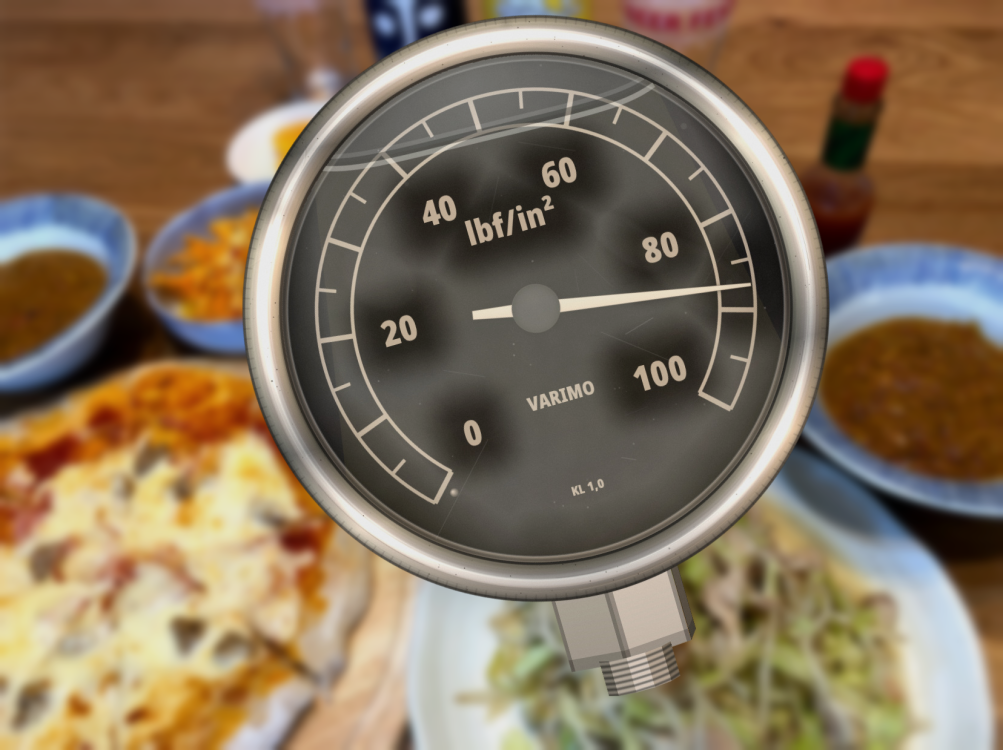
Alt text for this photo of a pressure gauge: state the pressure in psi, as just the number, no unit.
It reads 87.5
